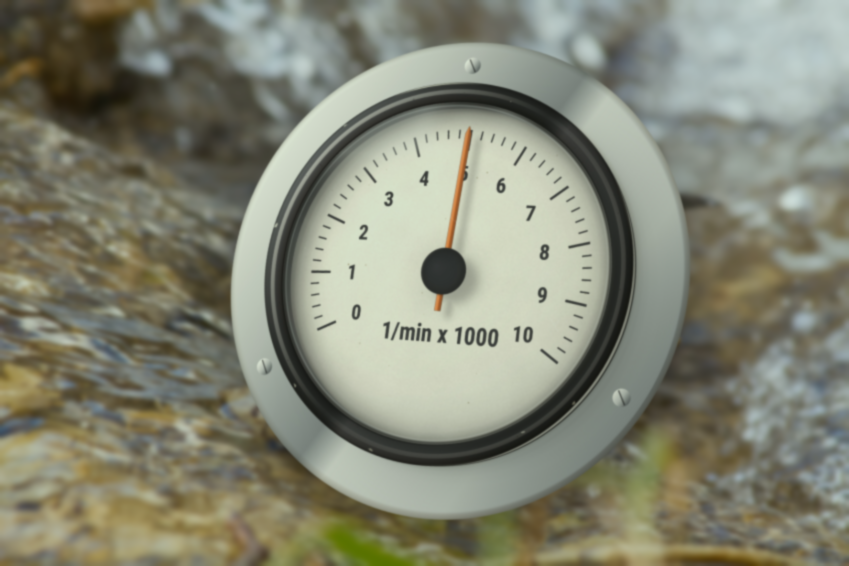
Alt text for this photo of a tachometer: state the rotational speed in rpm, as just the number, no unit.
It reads 5000
